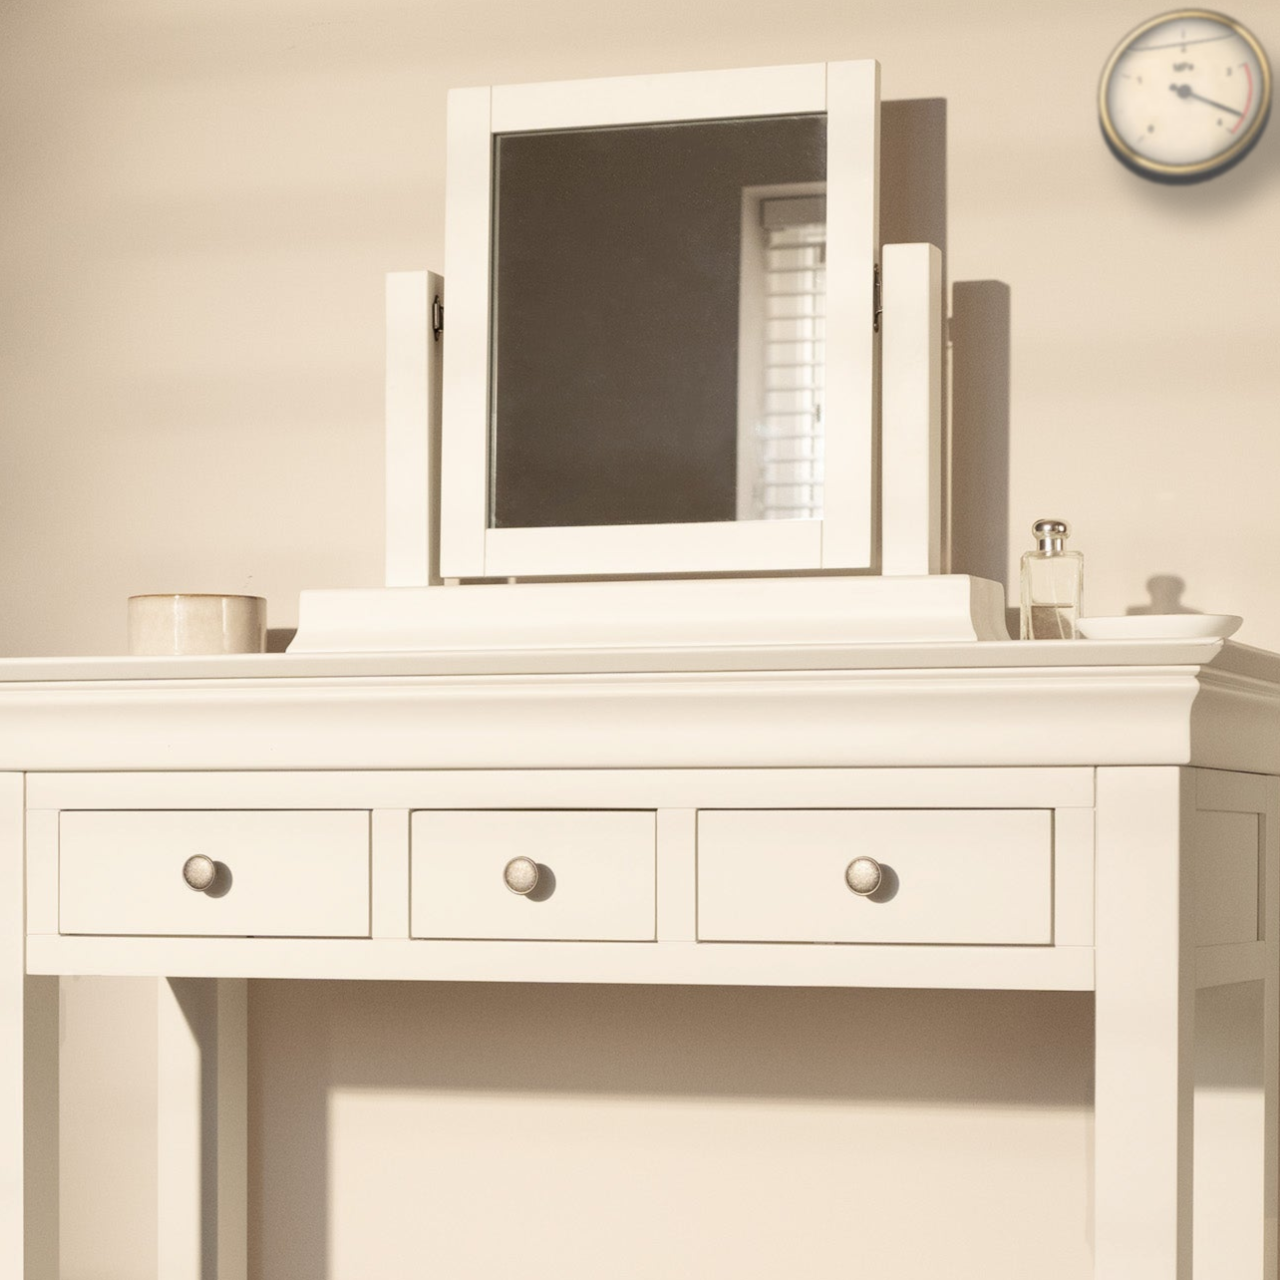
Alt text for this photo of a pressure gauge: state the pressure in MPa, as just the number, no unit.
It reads 3.75
